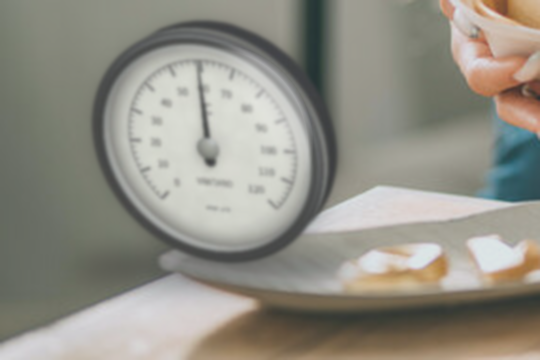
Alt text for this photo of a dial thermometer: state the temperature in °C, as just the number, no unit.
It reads 60
